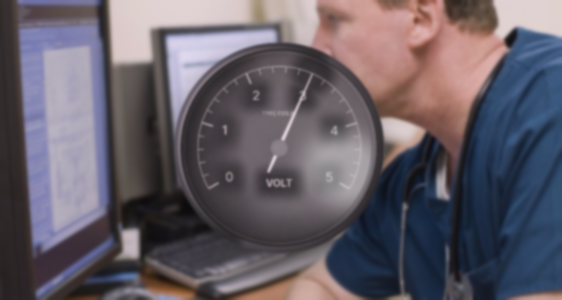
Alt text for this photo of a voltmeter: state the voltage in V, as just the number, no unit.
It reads 3
